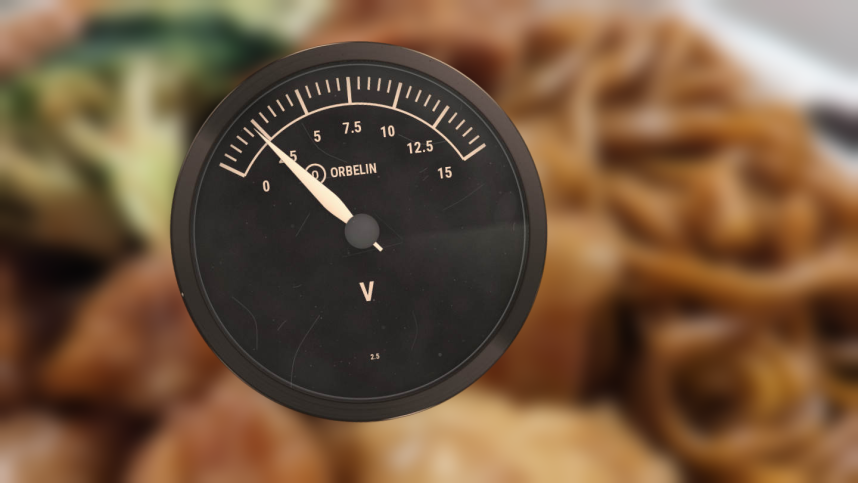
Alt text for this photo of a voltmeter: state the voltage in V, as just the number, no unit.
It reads 2.25
